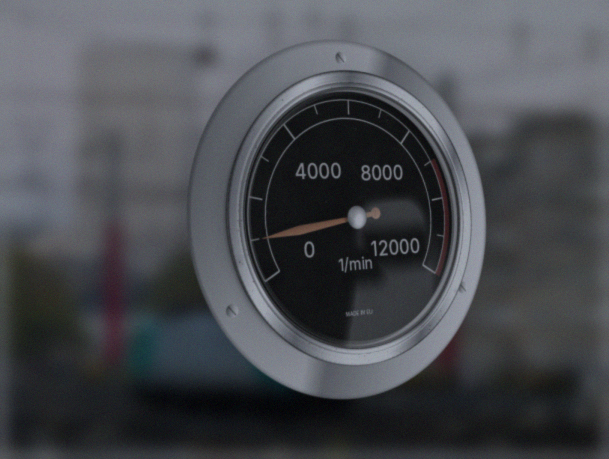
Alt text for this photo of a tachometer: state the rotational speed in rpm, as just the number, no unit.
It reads 1000
